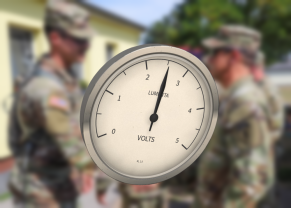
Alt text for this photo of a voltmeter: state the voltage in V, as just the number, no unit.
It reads 2.5
